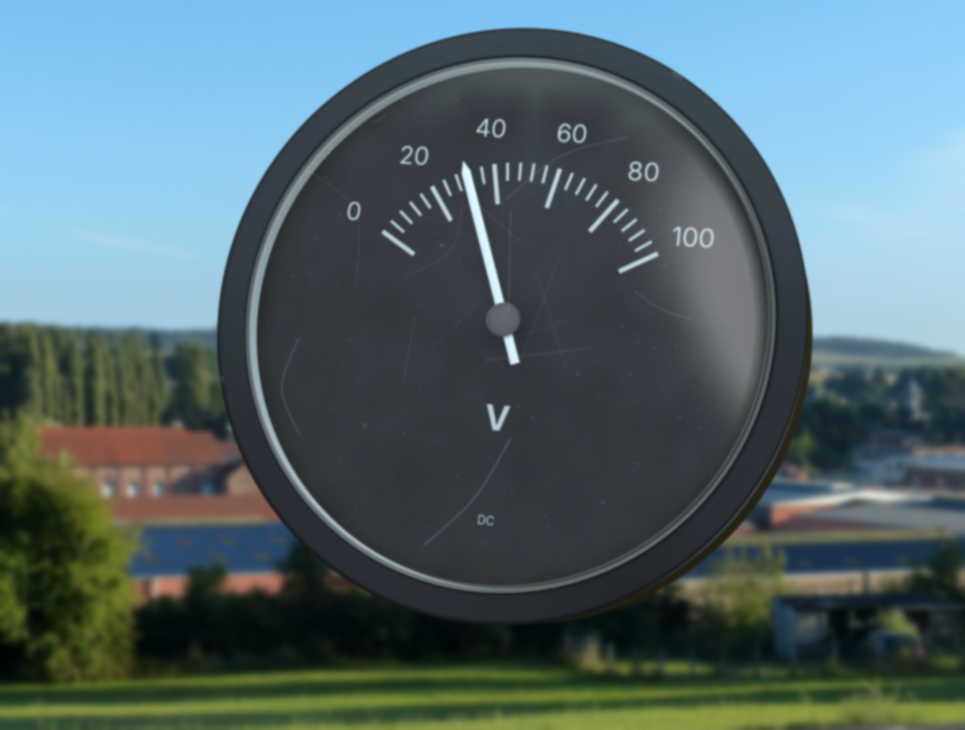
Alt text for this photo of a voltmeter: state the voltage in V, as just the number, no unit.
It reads 32
